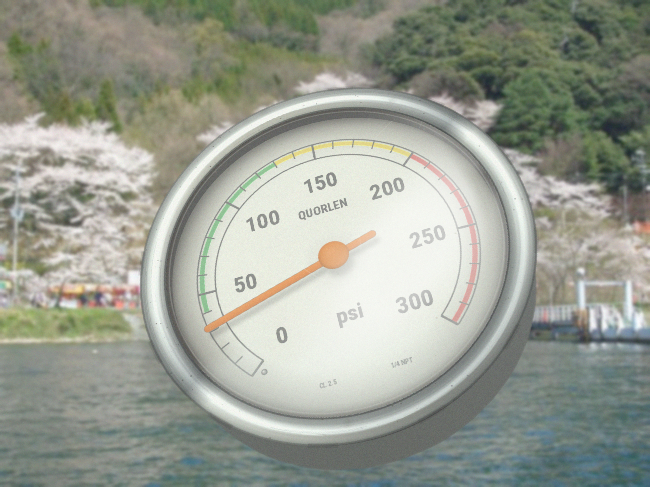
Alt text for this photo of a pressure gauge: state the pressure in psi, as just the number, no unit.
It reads 30
